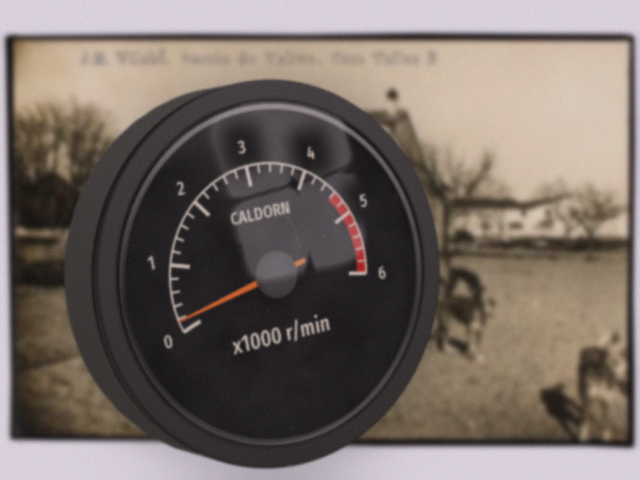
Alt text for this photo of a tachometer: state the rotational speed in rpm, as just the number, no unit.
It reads 200
